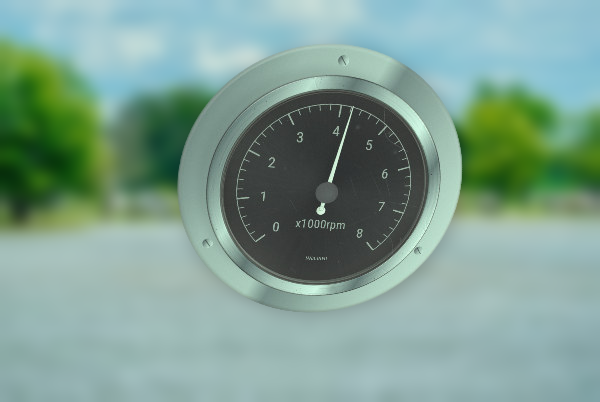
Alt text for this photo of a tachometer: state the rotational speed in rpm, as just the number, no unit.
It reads 4200
